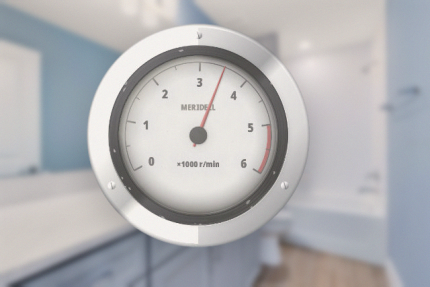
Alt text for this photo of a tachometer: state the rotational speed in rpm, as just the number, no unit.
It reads 3500
